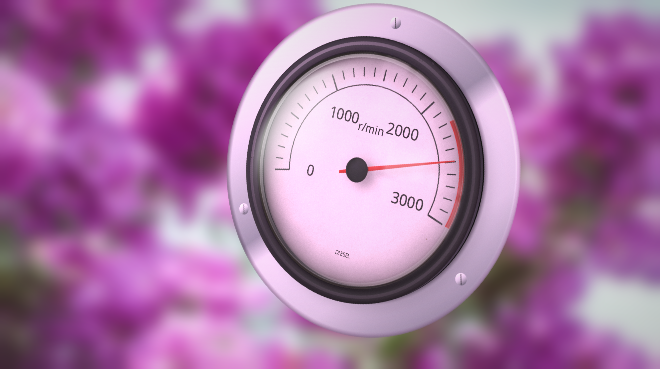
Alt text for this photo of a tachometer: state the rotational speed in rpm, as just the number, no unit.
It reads 2500
